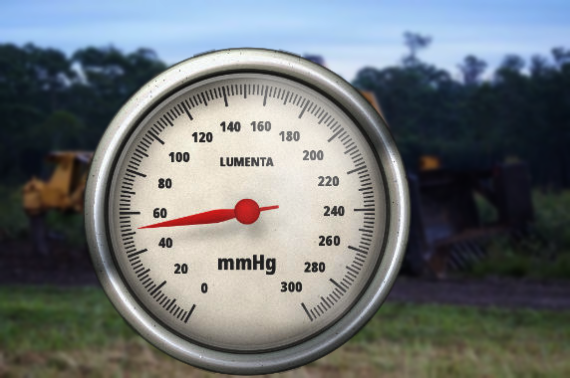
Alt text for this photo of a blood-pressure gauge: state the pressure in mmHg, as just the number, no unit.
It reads 52
